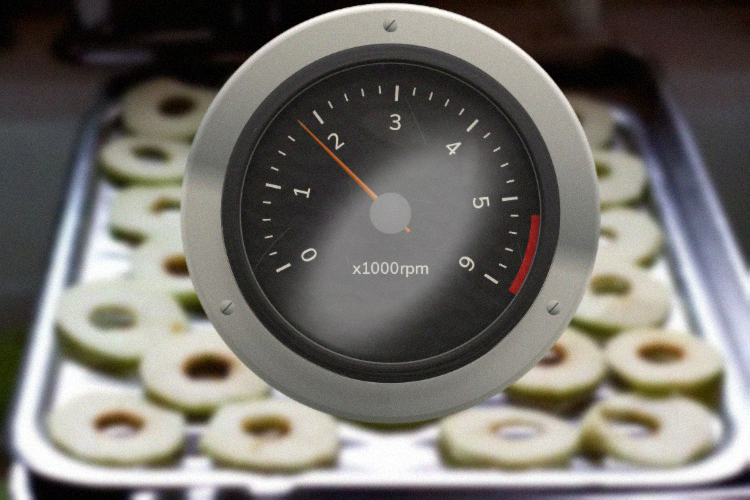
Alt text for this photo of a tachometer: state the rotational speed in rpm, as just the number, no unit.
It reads 1800
